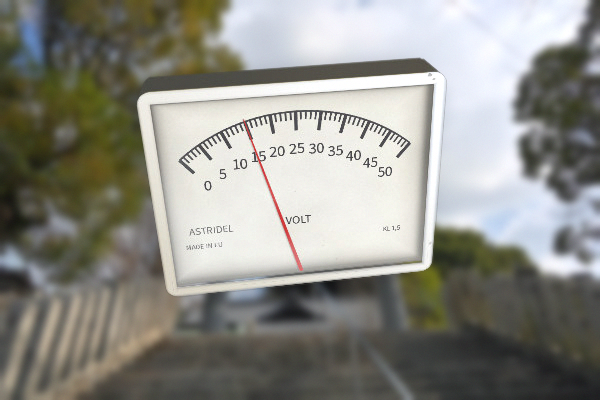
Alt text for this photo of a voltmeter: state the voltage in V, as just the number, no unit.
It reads 15
